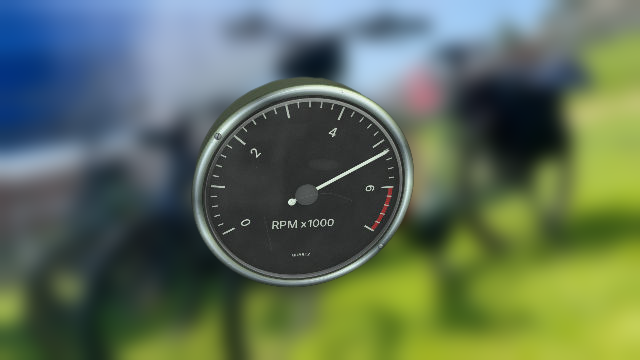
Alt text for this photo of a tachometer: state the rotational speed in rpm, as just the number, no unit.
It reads 5200
